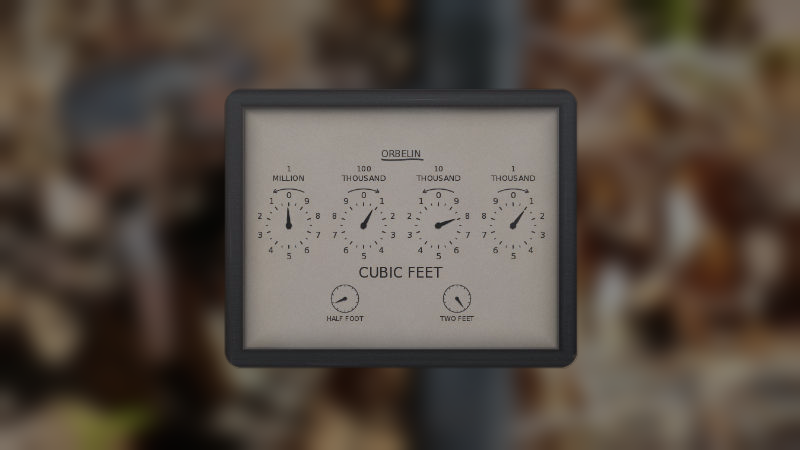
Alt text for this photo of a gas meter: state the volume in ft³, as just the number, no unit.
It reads 8100
